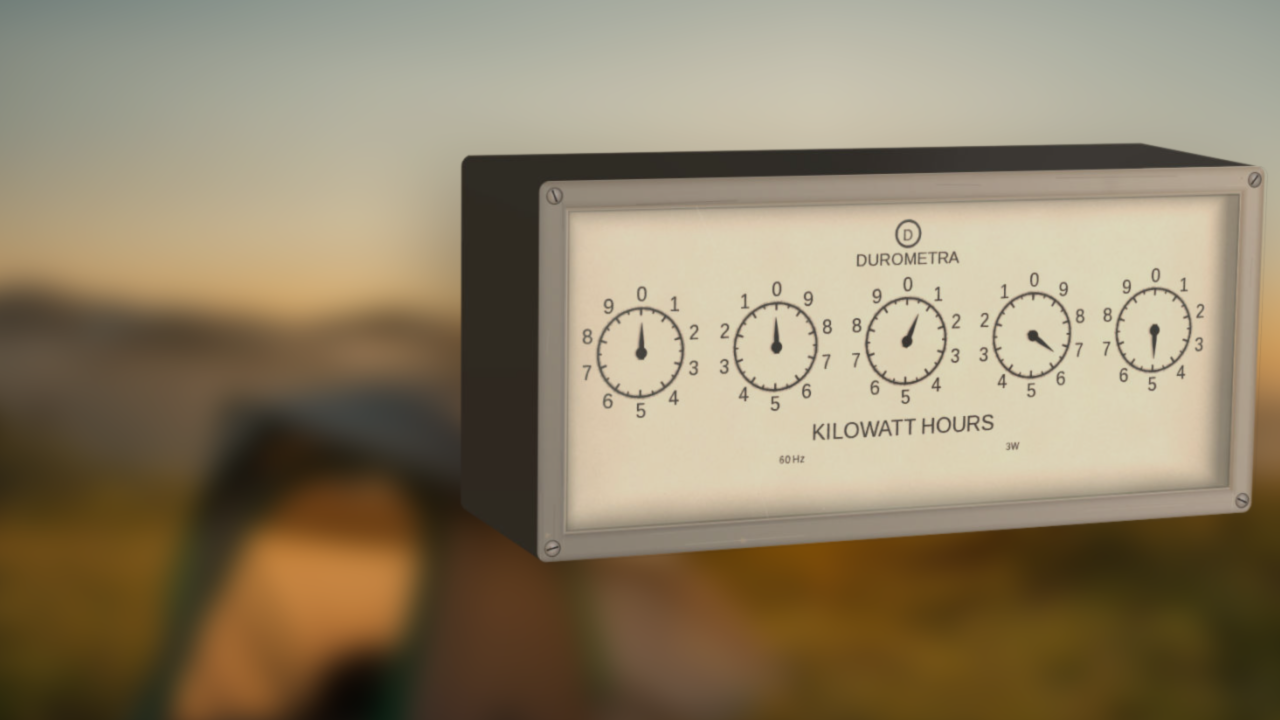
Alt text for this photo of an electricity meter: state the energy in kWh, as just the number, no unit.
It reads 65
